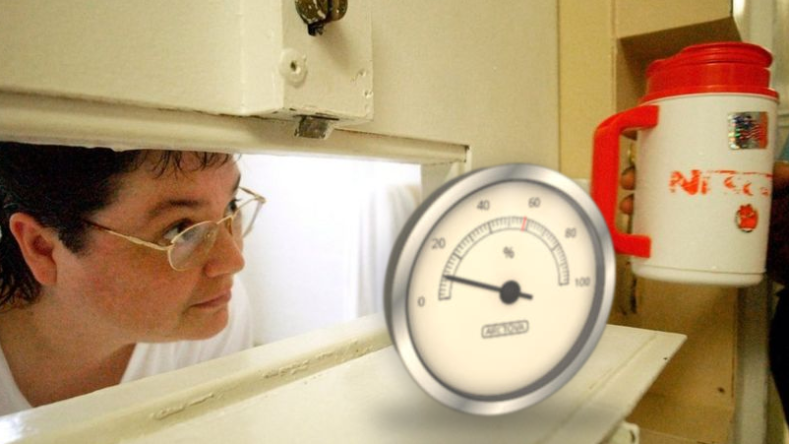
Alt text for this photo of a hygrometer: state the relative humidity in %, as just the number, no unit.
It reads 10
